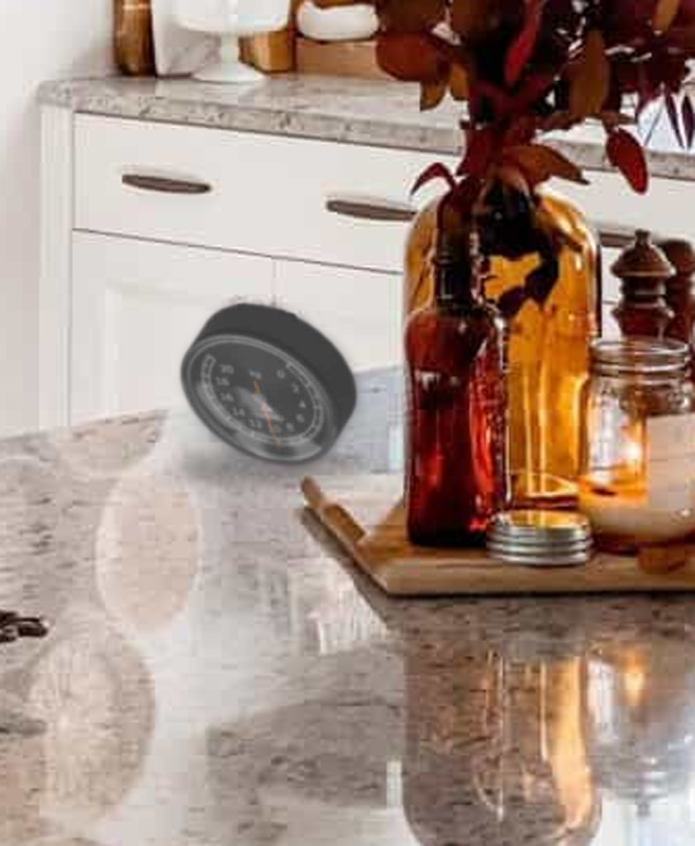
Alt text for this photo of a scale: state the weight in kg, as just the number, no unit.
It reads 10
